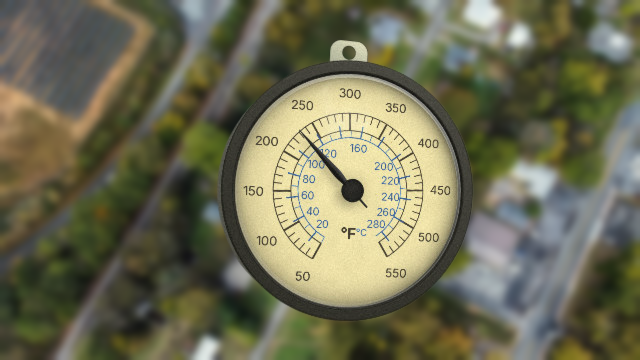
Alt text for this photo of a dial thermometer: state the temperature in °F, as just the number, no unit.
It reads 230
